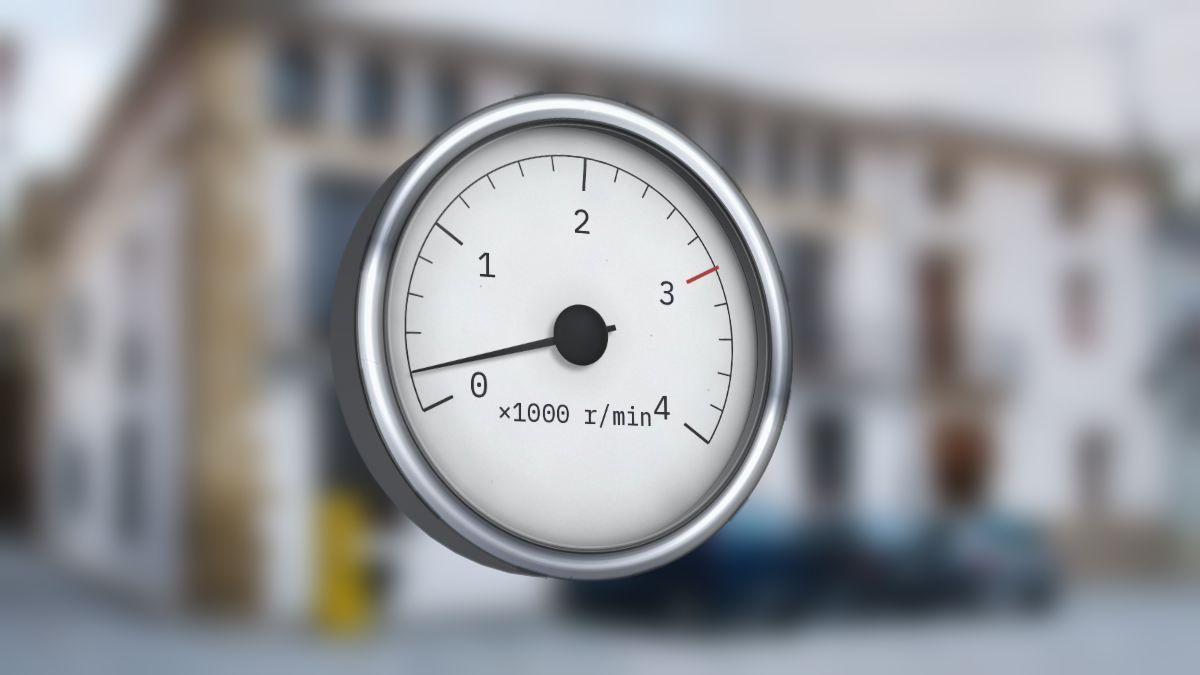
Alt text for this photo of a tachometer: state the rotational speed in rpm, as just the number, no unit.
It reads 200
